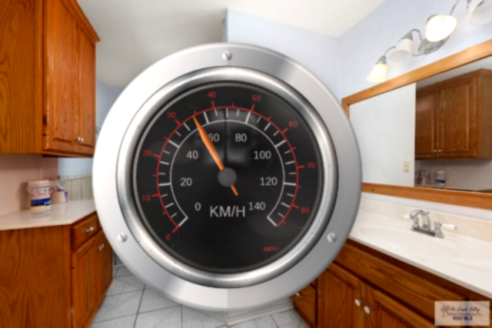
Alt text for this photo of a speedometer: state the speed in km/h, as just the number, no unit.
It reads 55
